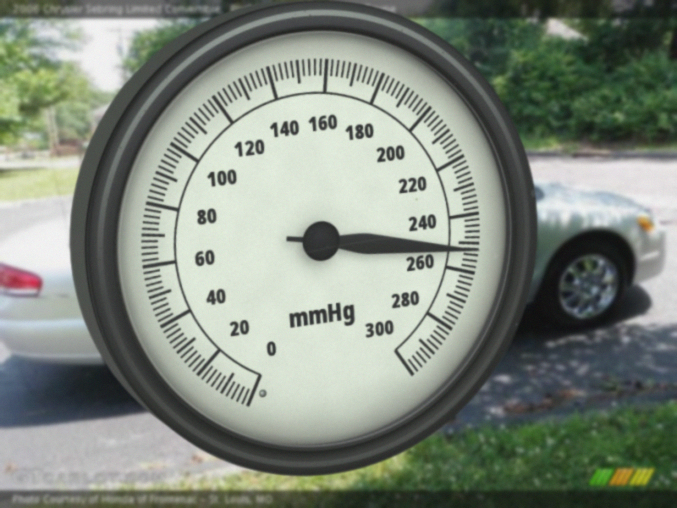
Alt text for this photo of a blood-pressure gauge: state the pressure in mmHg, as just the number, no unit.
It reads 252
